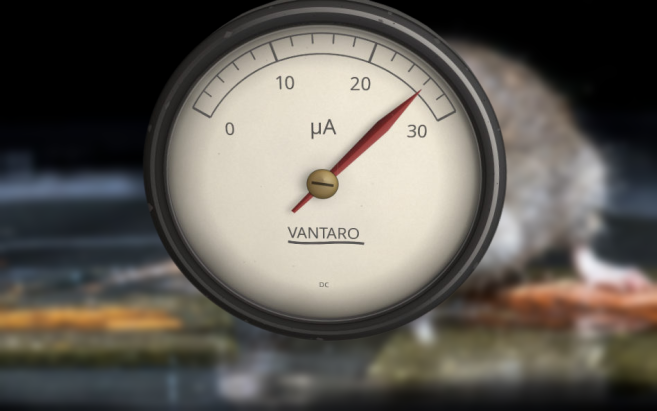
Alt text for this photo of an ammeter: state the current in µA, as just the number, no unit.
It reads 26
